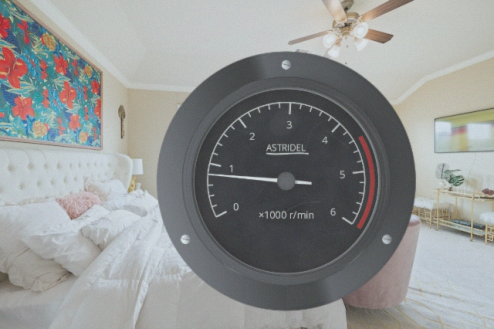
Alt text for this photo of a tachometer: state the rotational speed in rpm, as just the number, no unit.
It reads 800
